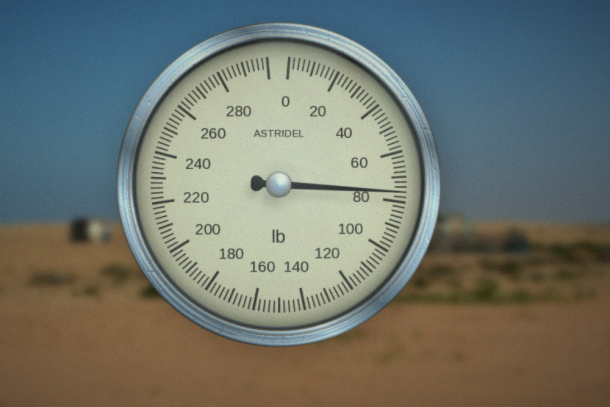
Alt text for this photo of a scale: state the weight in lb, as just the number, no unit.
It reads 76
